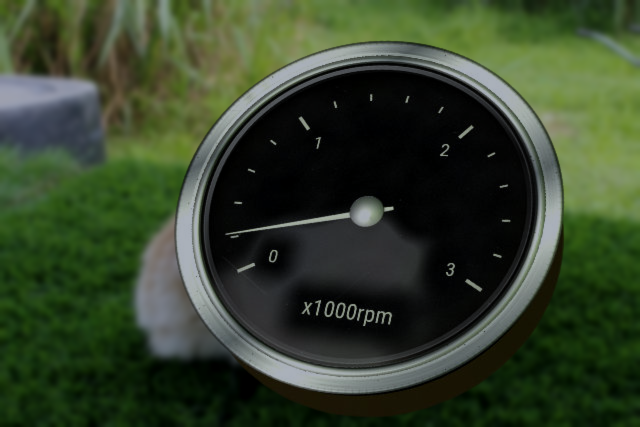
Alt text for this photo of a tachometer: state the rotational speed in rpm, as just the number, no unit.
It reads 200
